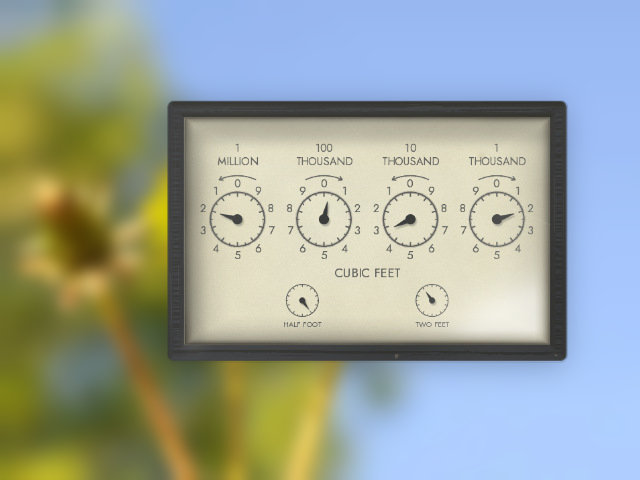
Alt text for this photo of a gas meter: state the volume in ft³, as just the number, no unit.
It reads 203200
